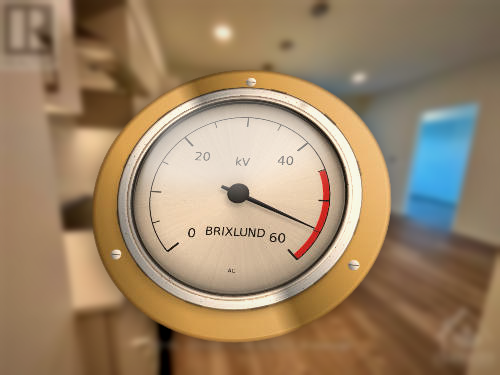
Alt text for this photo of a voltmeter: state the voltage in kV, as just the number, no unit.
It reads 55
